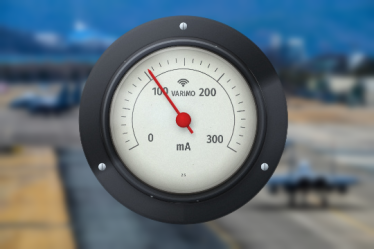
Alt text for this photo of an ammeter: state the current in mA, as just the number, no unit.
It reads 105
